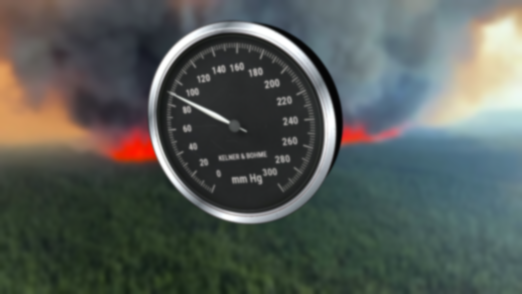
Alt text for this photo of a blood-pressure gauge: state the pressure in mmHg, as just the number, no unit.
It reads 90
